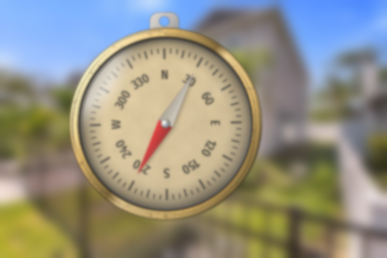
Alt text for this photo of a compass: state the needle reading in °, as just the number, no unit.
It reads 210
